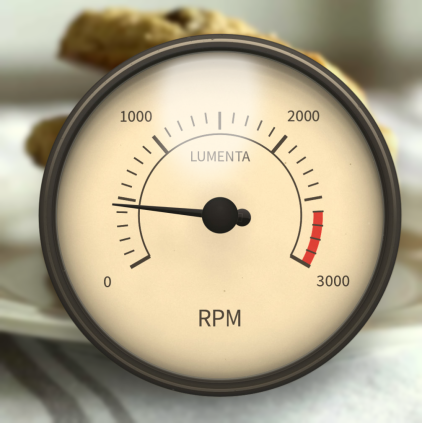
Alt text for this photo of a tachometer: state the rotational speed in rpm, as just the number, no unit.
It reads 450
